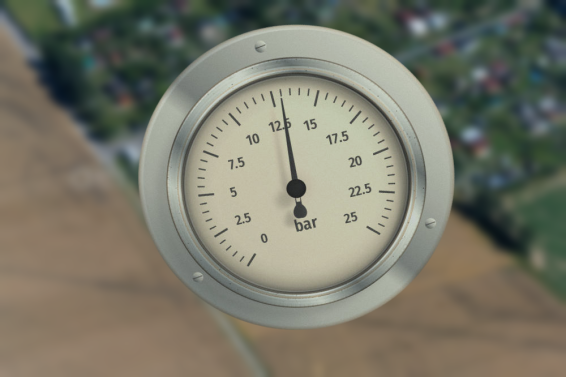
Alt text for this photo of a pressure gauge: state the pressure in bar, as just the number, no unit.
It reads 13
